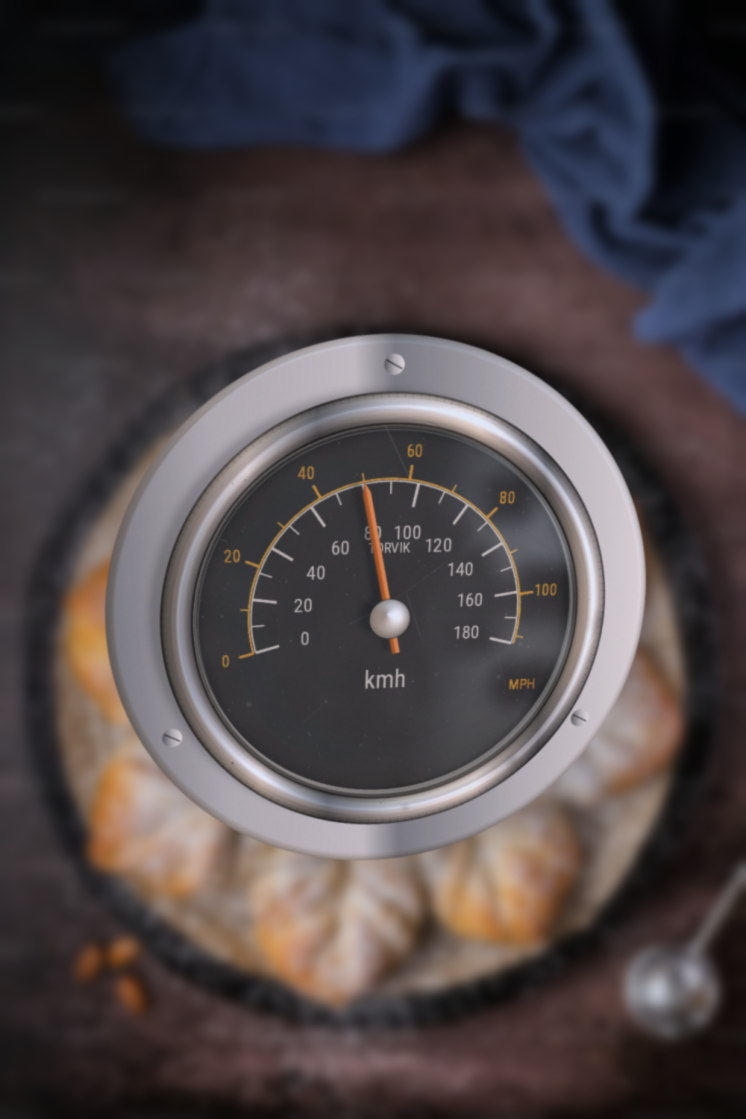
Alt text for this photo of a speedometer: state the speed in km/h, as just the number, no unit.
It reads 80
